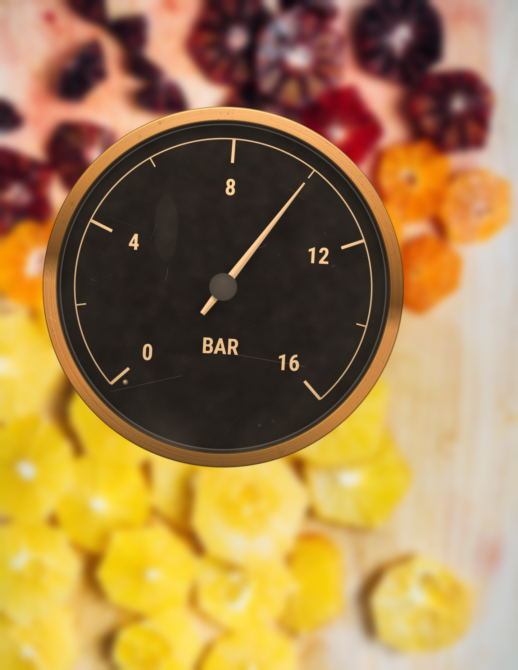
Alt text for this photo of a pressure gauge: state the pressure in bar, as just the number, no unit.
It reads 10
